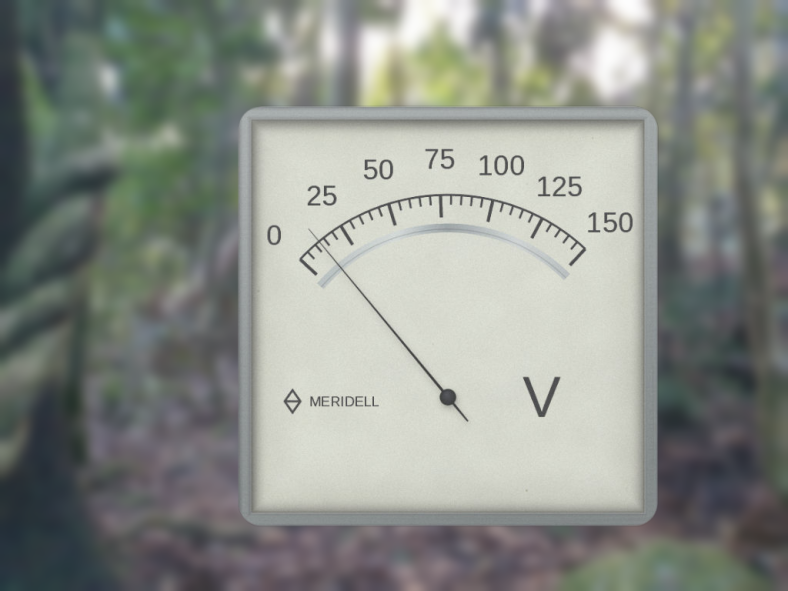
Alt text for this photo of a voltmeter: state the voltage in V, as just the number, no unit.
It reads 12.5
